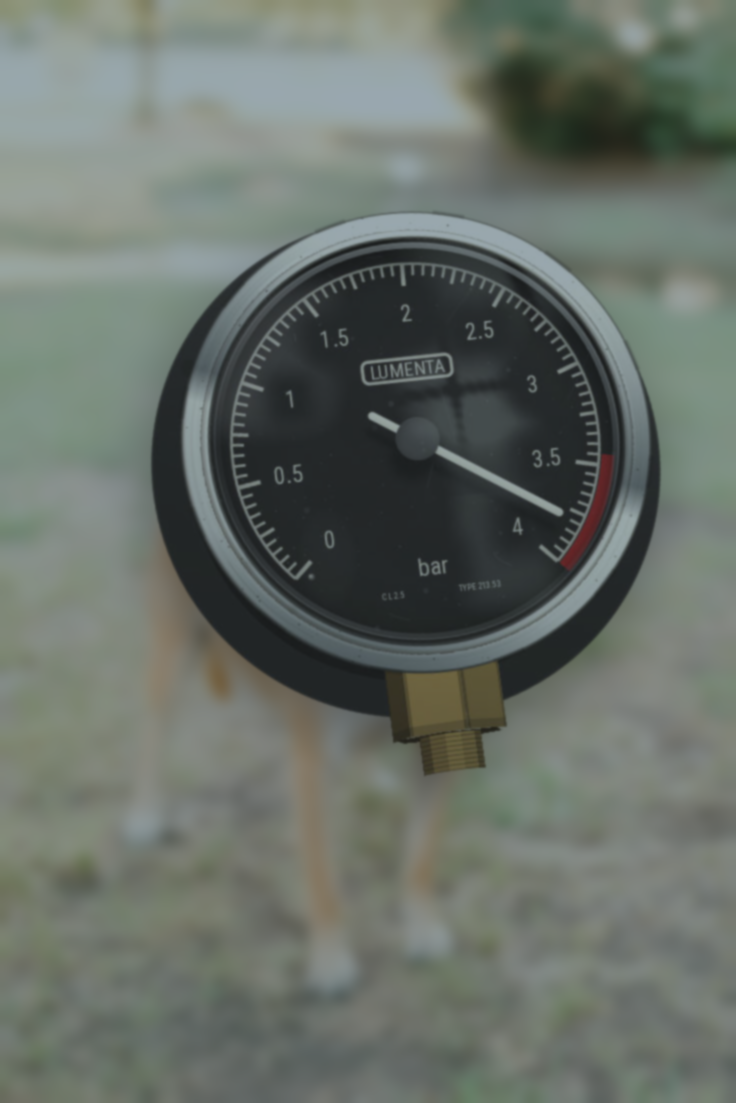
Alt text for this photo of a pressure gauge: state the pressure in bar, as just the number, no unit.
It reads 3.8
